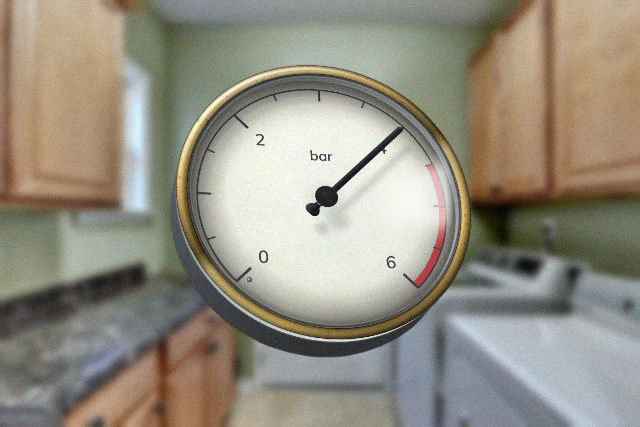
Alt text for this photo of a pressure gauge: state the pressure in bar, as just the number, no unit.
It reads 4
